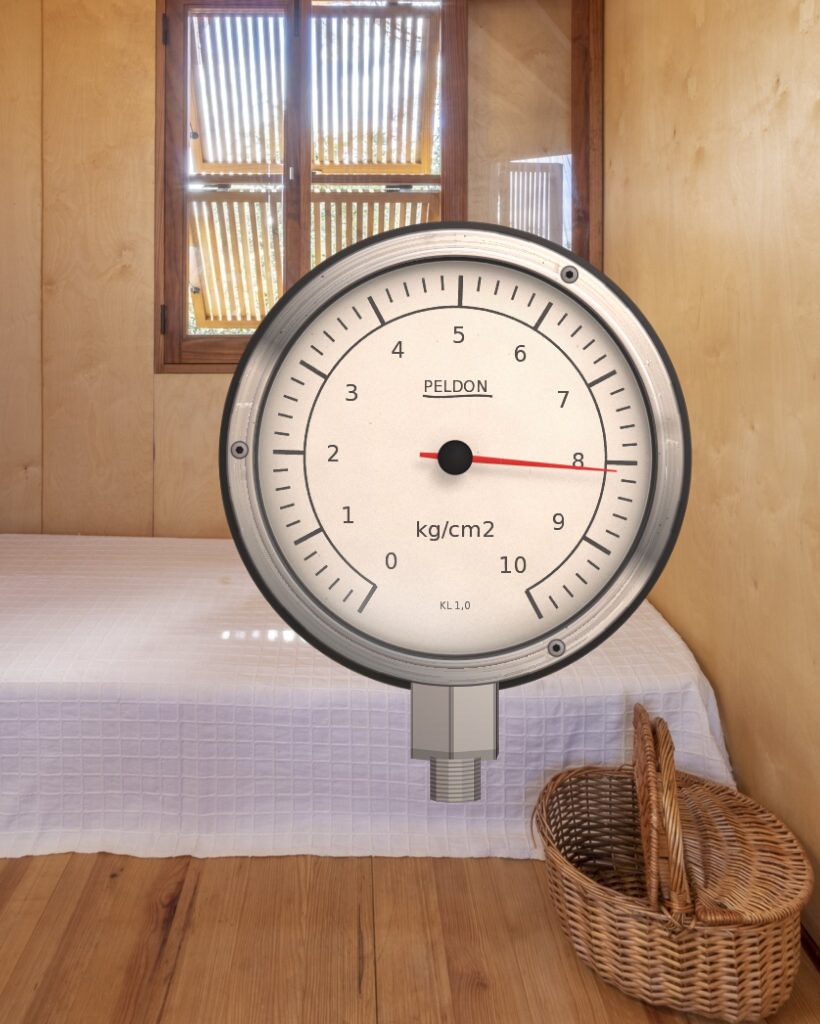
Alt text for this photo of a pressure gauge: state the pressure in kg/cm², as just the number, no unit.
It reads 8.1
